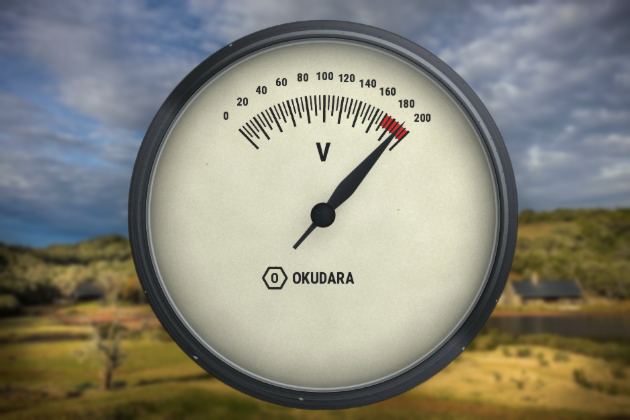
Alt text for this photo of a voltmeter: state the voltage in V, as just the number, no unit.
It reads 190
